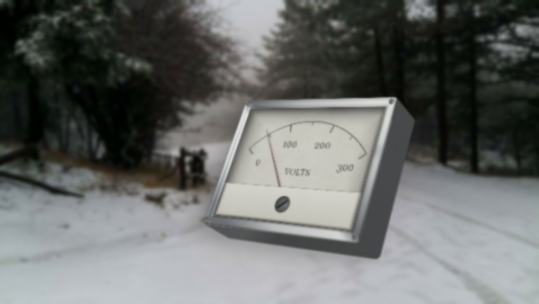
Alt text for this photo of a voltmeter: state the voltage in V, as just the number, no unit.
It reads 50
